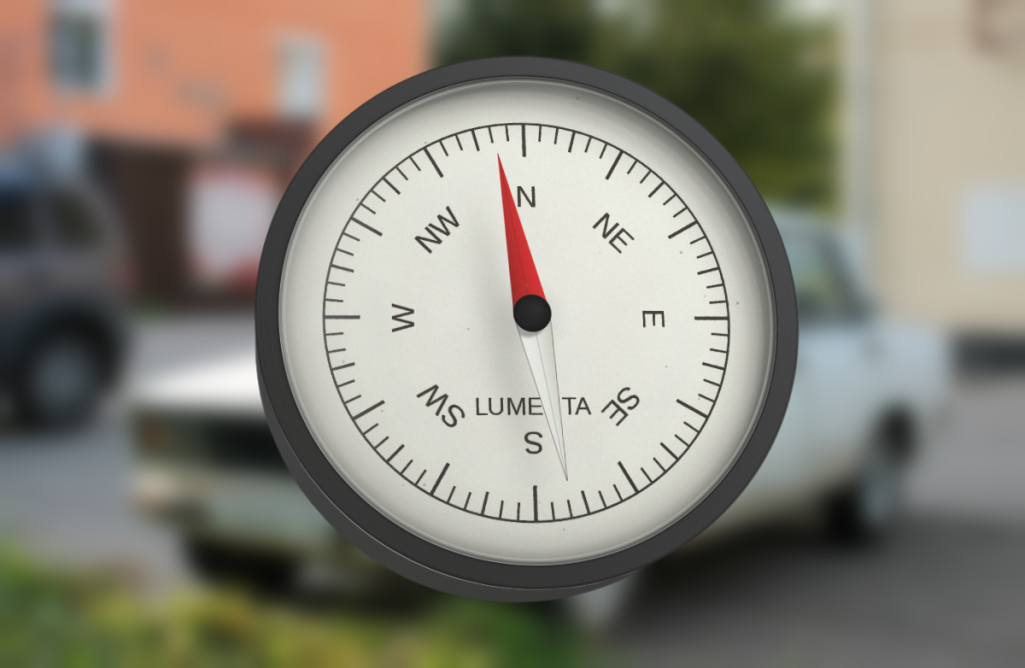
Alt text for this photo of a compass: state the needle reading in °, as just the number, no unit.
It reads 350
